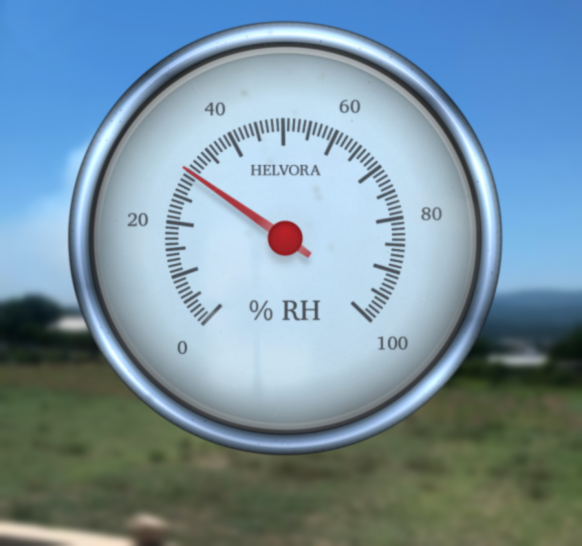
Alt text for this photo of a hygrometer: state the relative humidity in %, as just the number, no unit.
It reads 30
